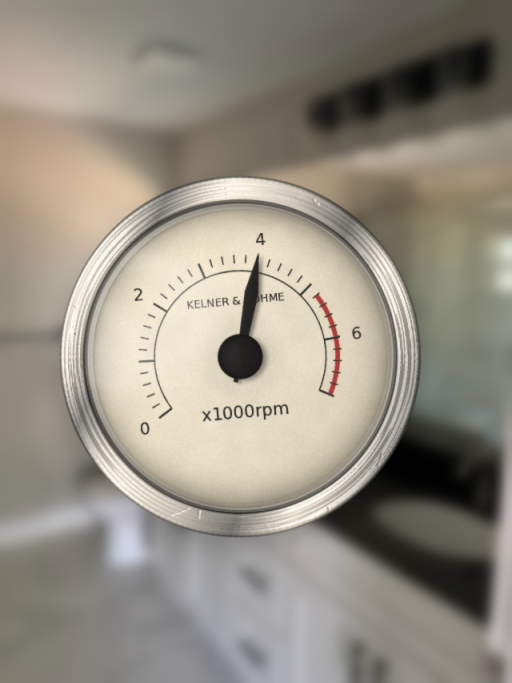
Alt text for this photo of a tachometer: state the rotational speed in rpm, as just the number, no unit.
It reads 4000
